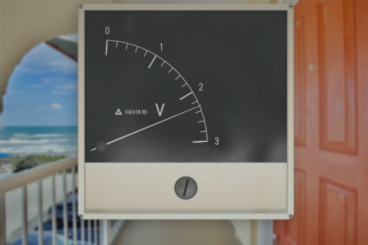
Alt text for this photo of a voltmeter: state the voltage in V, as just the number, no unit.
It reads 2.3
